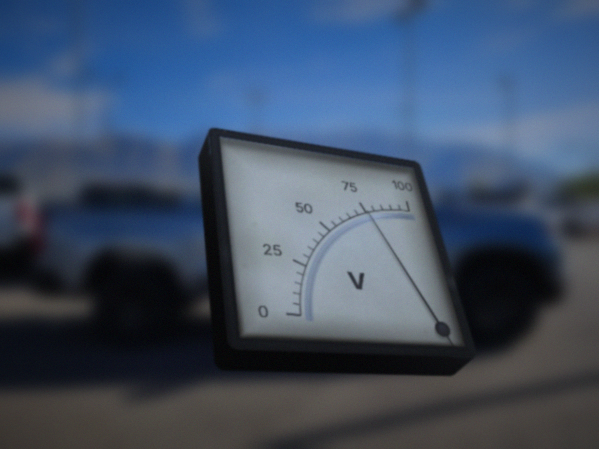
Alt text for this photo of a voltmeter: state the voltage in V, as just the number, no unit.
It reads 75
